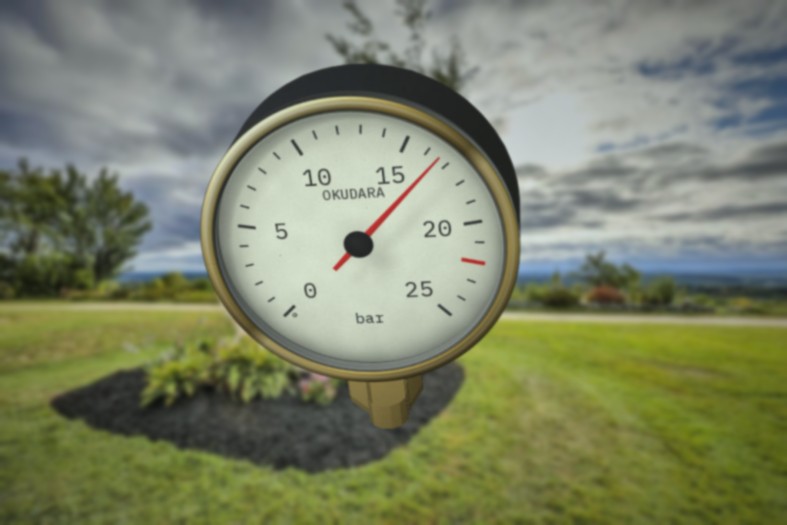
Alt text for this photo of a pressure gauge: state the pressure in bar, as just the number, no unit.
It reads 16.5
